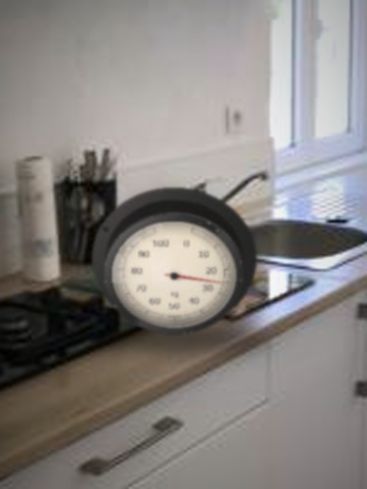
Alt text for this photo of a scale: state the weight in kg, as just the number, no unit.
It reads 25
